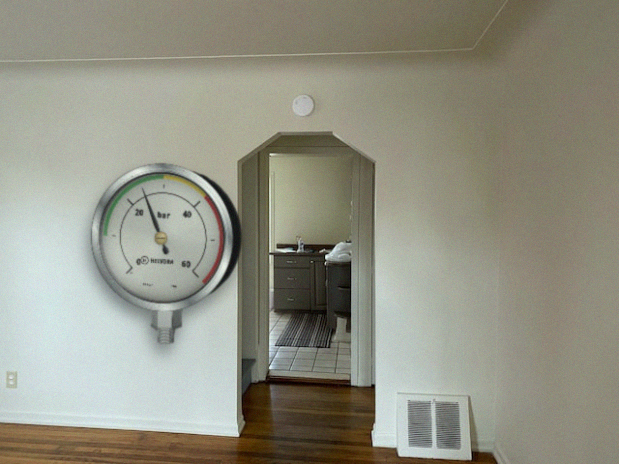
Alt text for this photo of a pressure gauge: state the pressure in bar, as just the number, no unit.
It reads 25
